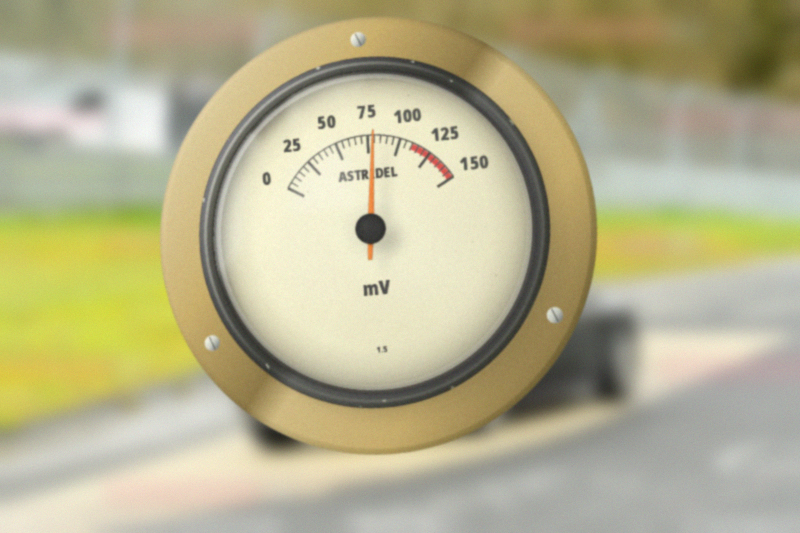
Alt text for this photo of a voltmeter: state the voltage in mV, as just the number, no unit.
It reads 80
